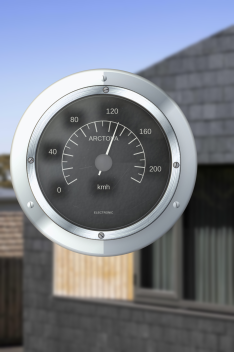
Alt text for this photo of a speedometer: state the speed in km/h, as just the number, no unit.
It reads 130
